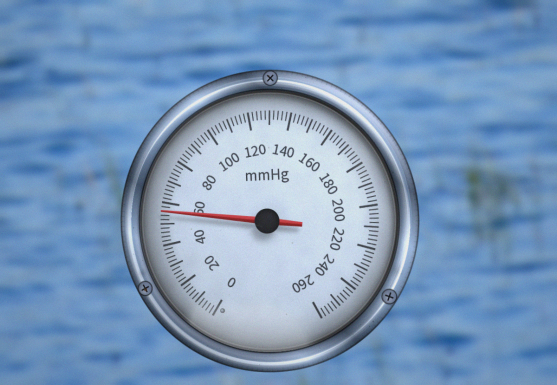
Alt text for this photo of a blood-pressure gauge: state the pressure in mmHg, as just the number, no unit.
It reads 56
